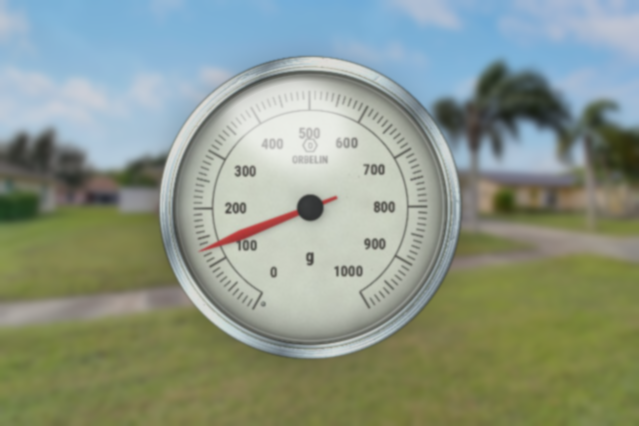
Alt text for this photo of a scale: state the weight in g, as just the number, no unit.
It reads 130
